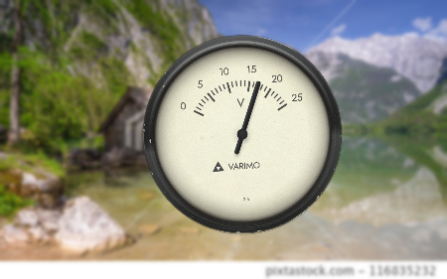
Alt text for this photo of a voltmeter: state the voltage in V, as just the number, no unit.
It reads 17
